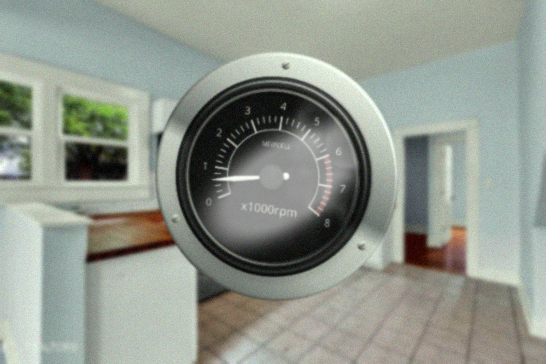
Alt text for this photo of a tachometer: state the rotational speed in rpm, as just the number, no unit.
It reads 600
